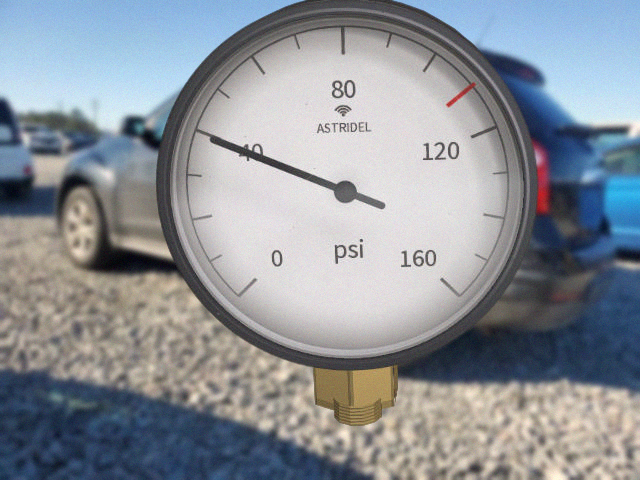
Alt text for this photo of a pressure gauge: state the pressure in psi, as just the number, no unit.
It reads 40
